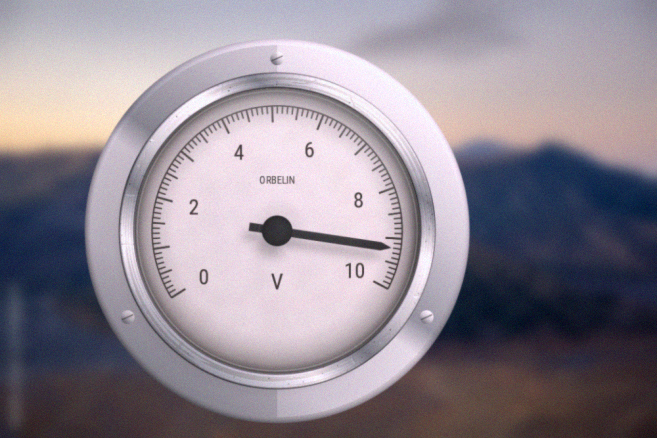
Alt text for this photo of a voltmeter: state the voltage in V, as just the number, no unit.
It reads 9.2
